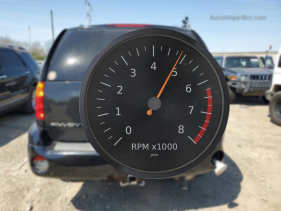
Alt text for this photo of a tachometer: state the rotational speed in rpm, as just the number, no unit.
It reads 4875
